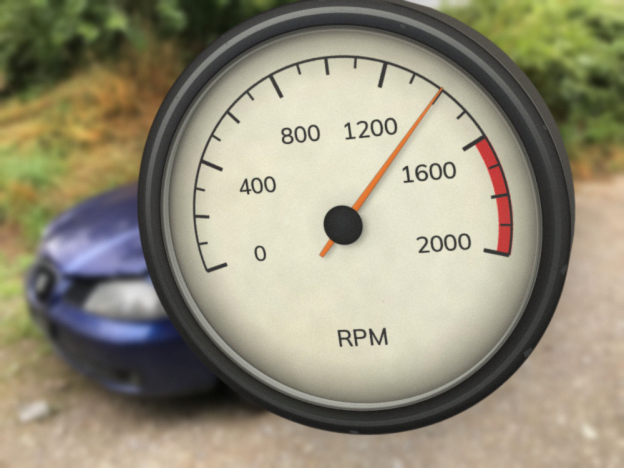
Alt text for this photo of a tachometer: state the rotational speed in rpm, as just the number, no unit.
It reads 1400
